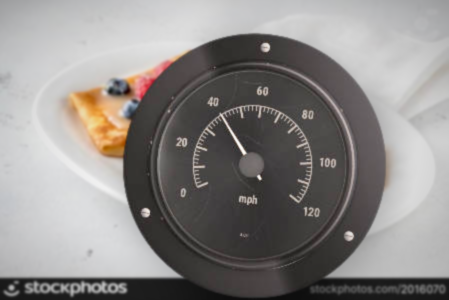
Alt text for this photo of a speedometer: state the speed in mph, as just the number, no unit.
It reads 40
